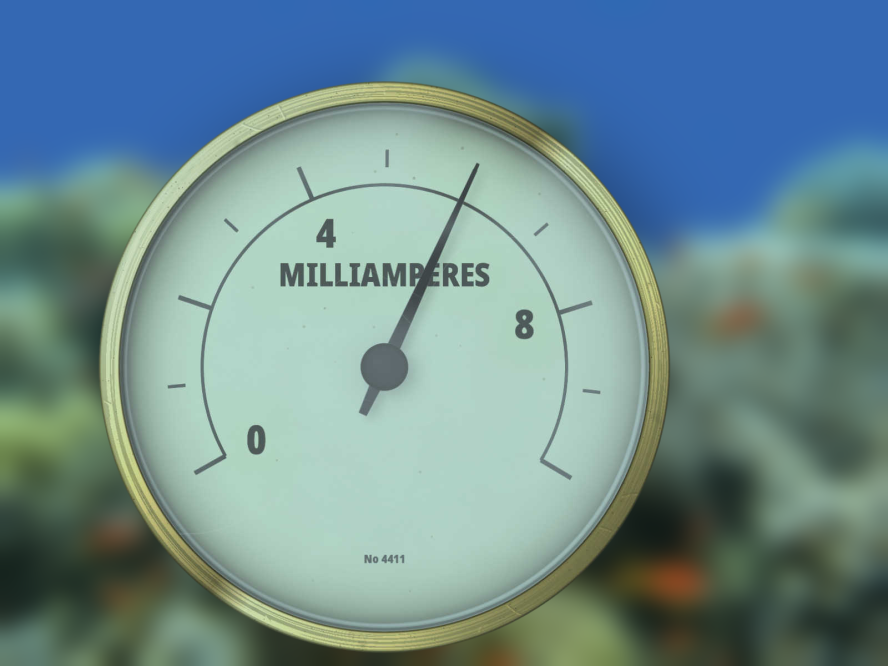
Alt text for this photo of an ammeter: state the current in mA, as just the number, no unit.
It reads 6
